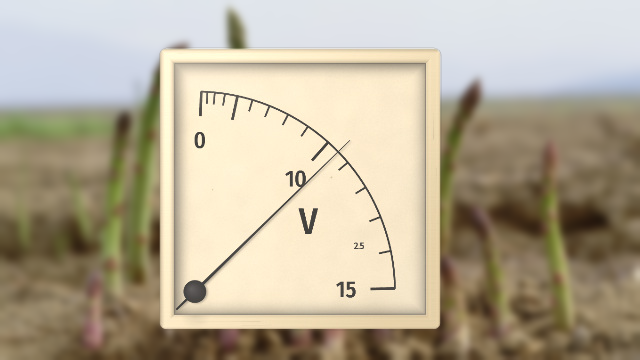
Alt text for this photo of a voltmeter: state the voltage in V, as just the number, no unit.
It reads 10.5
